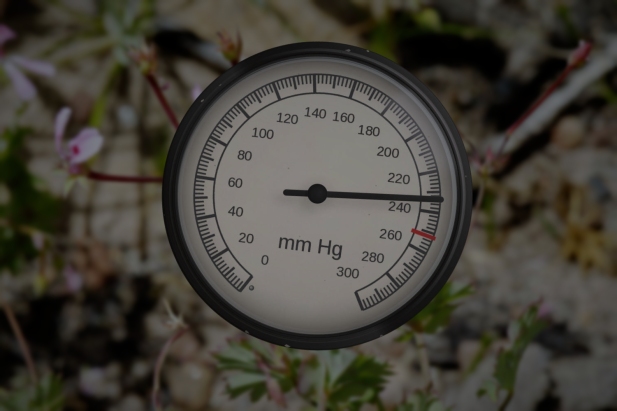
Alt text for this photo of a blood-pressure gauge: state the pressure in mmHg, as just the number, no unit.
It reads 234
